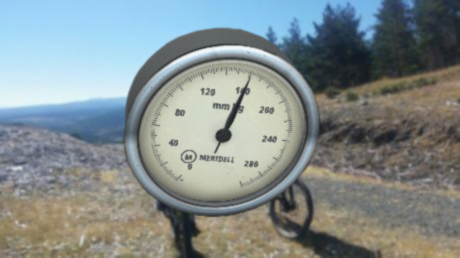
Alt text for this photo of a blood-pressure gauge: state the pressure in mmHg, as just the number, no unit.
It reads 160
